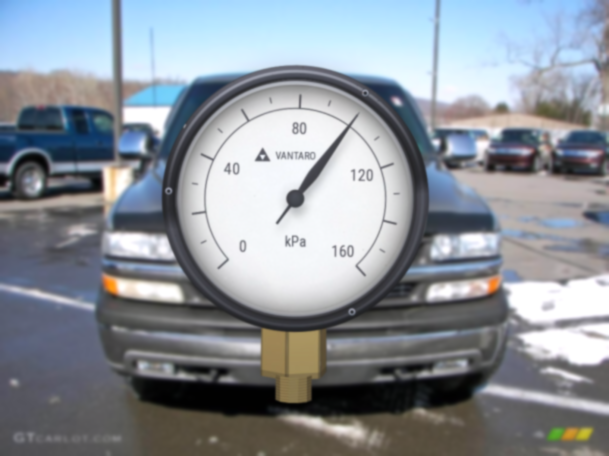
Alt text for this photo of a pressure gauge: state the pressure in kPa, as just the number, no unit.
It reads 100
